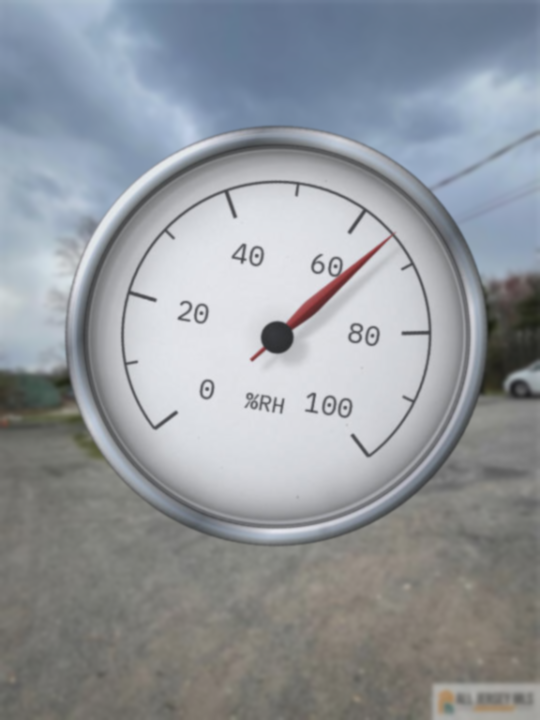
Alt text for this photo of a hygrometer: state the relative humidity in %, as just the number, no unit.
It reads 65
